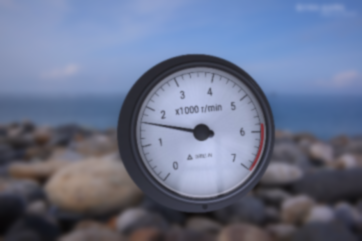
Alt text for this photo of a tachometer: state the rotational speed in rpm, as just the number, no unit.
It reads 1600
